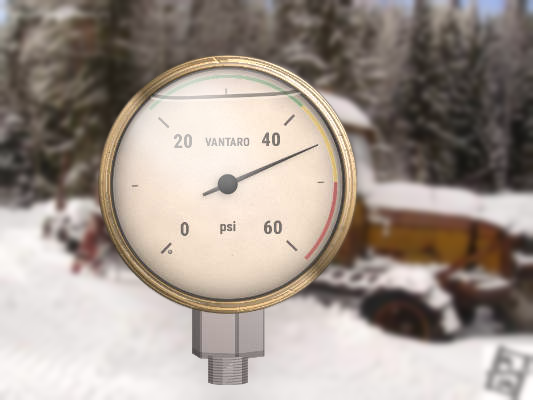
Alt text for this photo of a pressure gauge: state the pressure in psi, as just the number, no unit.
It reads 45
